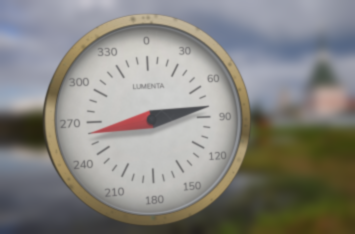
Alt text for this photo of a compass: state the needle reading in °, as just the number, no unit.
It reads 260
